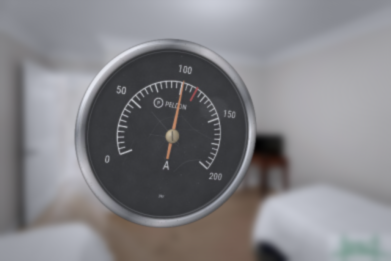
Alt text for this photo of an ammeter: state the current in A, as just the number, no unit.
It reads 100
